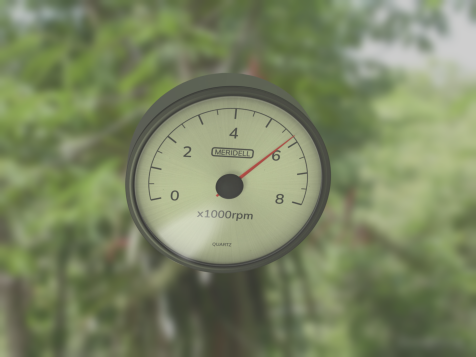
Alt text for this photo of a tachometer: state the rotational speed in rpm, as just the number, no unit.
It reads 5750
